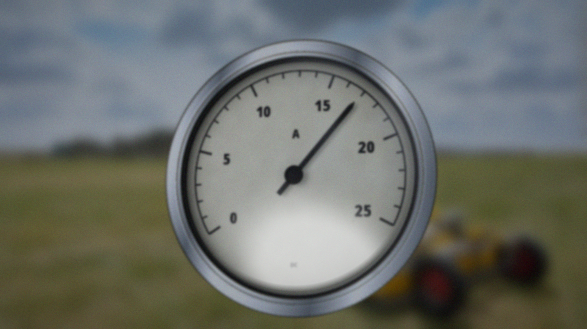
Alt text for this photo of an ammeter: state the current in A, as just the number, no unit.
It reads 17
